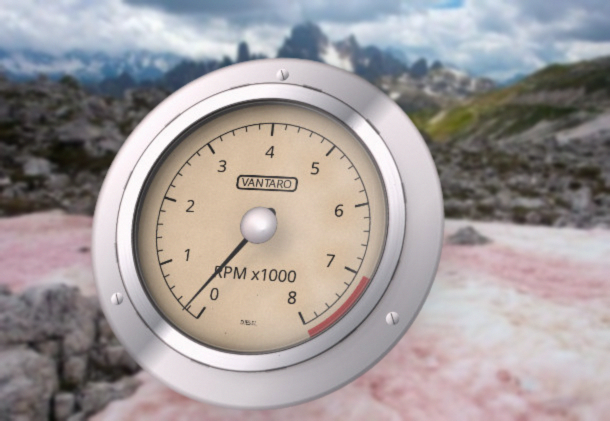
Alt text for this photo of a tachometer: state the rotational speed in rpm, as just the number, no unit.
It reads 200
